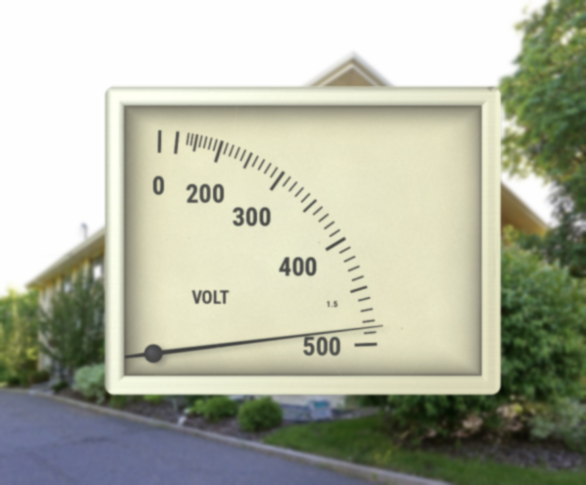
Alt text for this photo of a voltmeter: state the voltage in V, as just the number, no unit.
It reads 485
